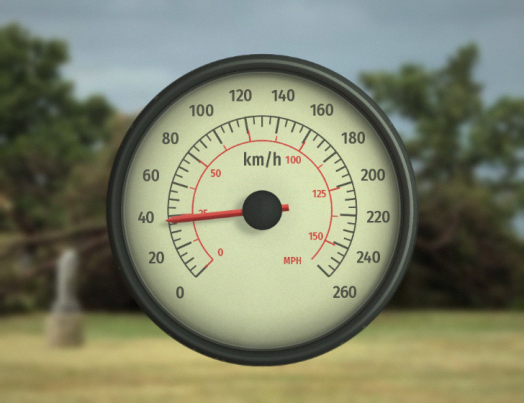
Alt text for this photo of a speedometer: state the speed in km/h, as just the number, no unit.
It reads 37.5
